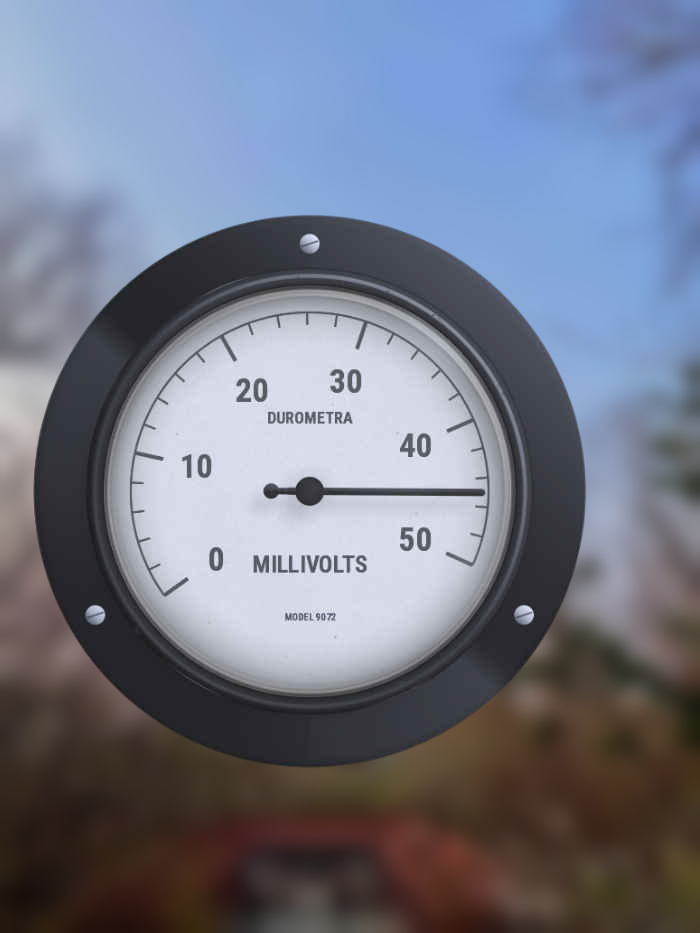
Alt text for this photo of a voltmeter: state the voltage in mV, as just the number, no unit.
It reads 45
